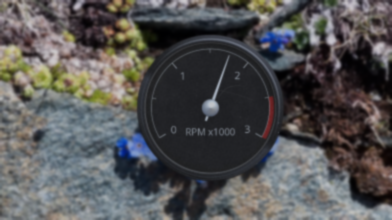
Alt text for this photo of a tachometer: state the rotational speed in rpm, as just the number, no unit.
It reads 1750
